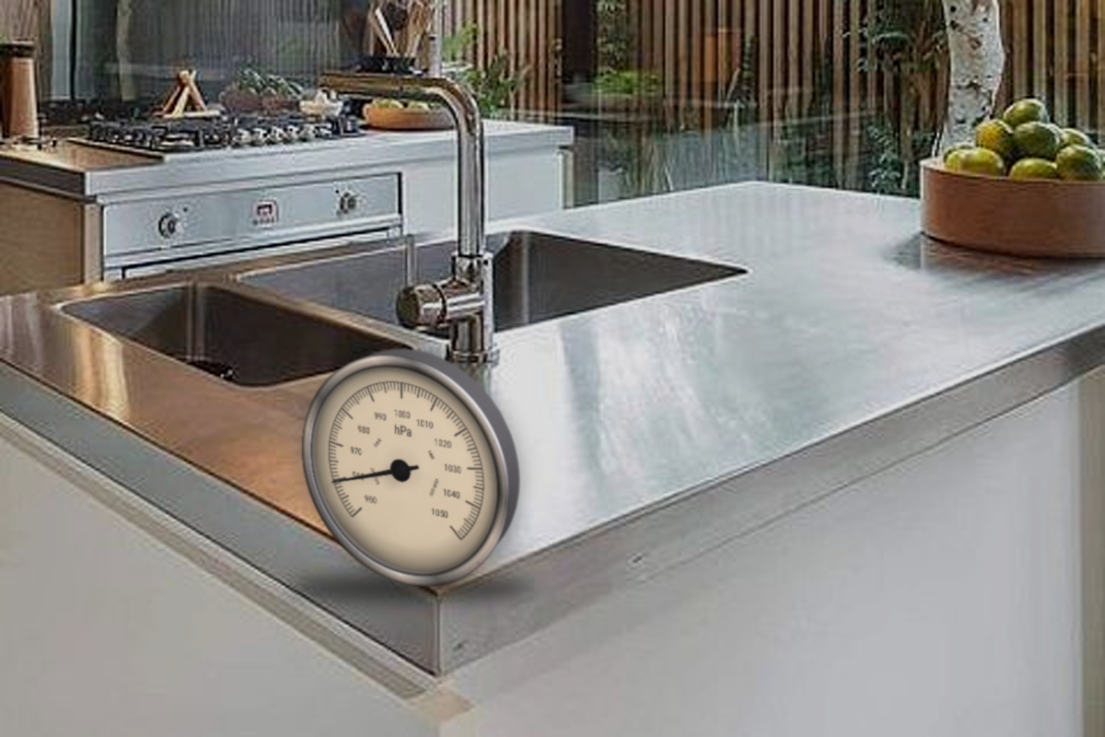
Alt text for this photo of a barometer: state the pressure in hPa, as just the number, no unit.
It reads 960
